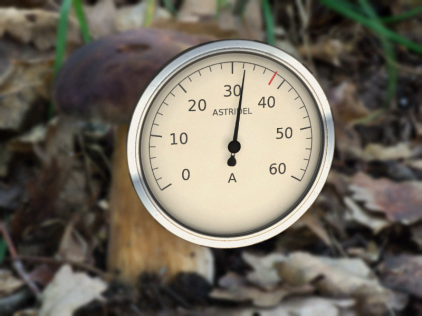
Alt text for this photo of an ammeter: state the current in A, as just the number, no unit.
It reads 32
